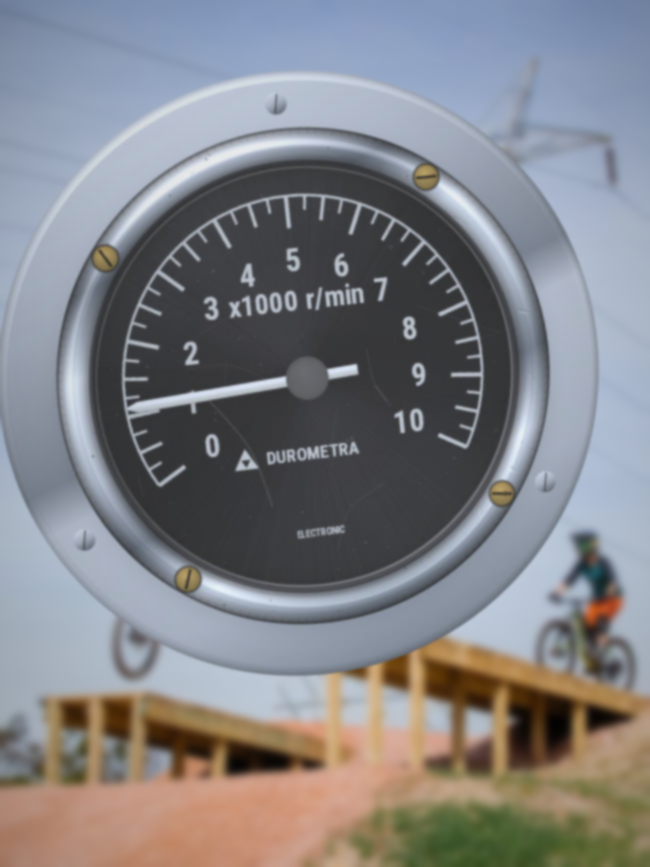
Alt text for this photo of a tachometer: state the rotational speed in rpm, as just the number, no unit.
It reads 1125
